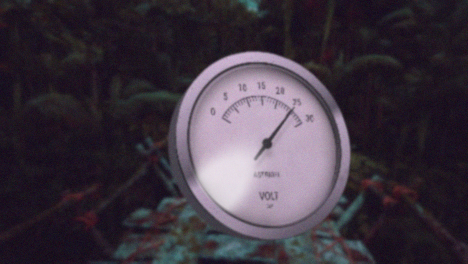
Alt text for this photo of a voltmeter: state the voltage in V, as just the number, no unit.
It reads 25
